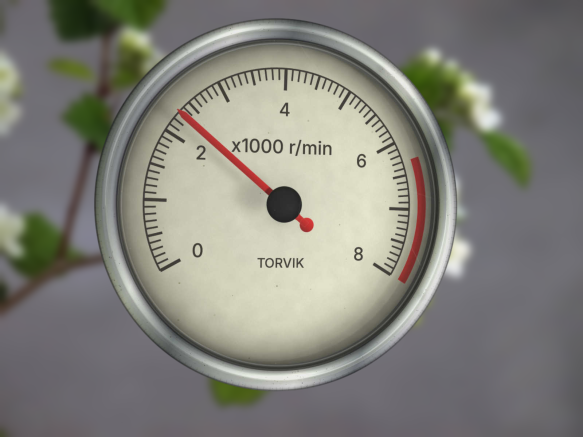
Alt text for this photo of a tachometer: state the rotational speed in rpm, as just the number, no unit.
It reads 2300
